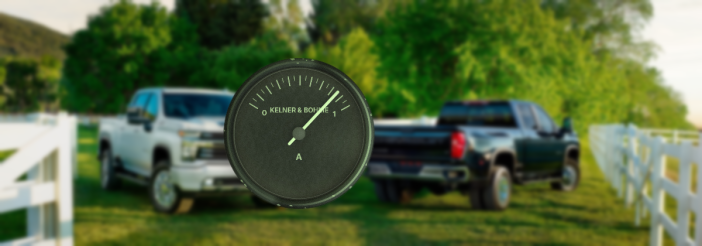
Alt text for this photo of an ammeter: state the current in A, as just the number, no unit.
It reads 0.85
